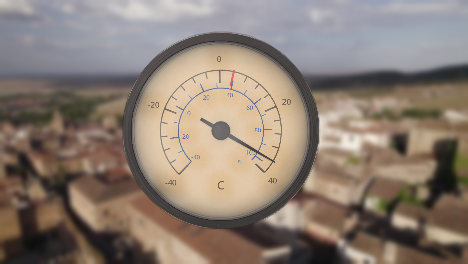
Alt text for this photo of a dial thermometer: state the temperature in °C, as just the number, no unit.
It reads 36
